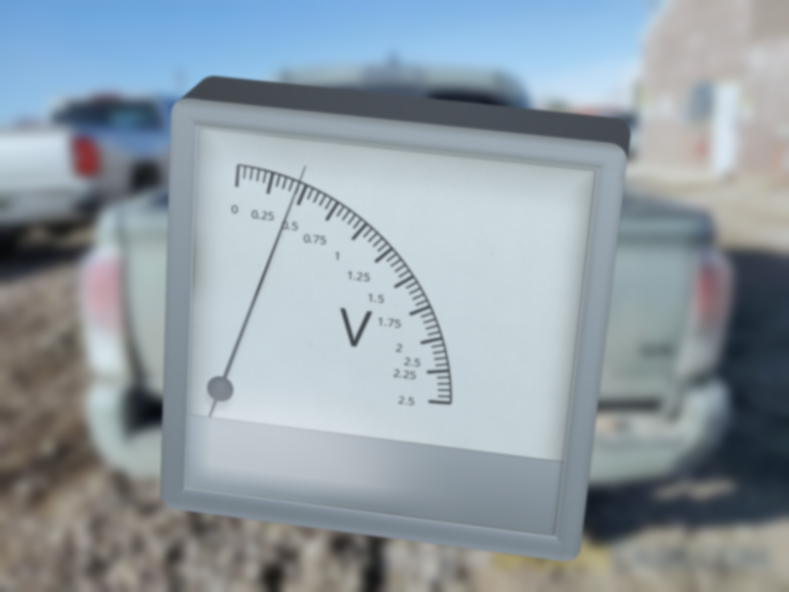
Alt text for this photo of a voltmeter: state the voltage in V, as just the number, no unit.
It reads 0.45
